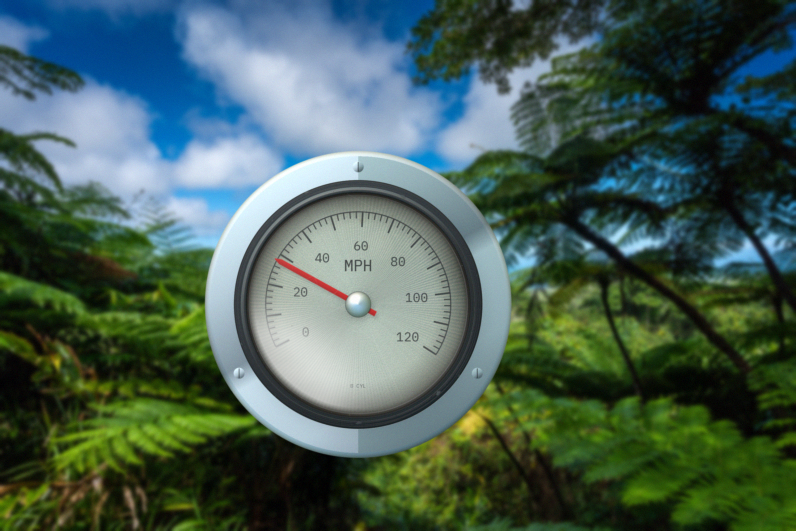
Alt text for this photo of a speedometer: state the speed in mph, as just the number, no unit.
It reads 28
